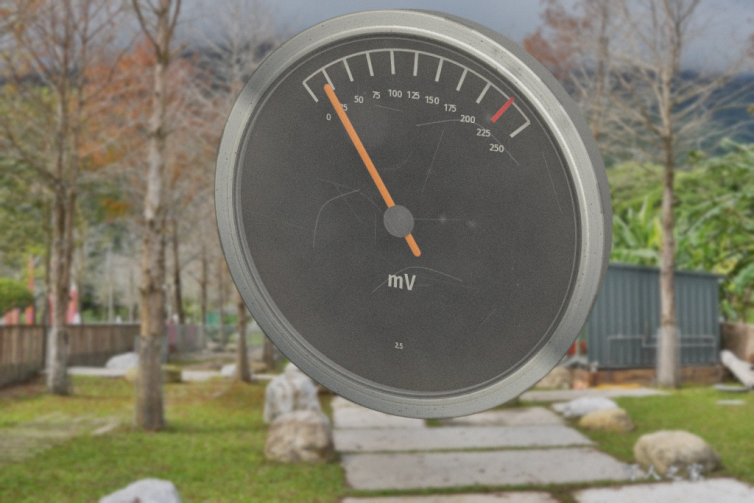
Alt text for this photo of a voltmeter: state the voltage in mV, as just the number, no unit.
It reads 25
